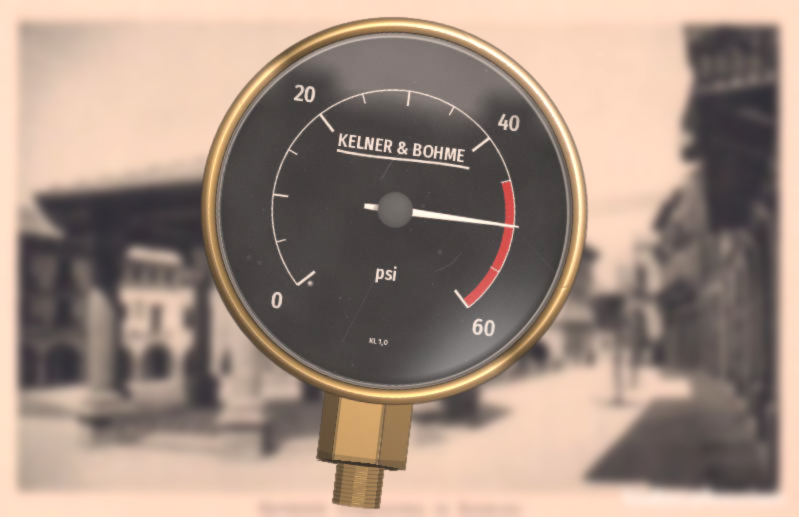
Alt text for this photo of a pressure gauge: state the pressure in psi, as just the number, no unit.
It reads 50
